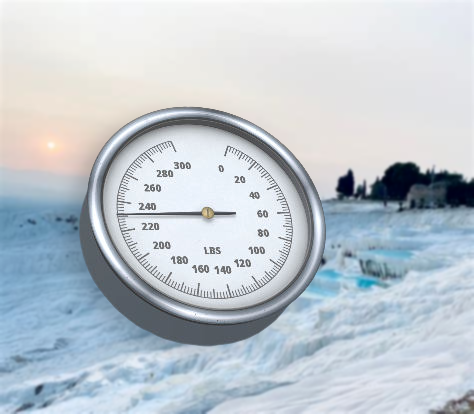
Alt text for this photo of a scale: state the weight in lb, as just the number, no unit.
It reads 230
